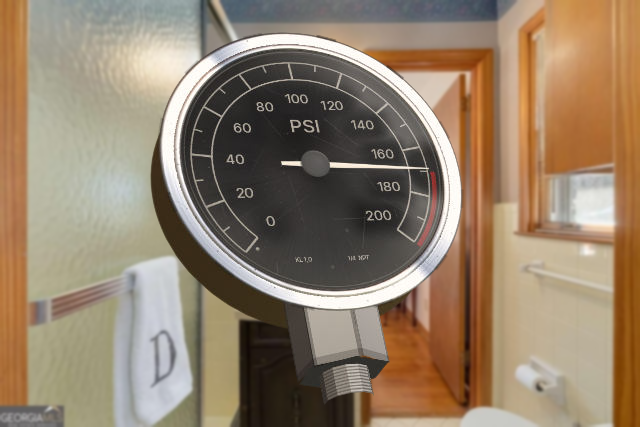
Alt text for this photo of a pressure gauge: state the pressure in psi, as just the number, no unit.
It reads 170
